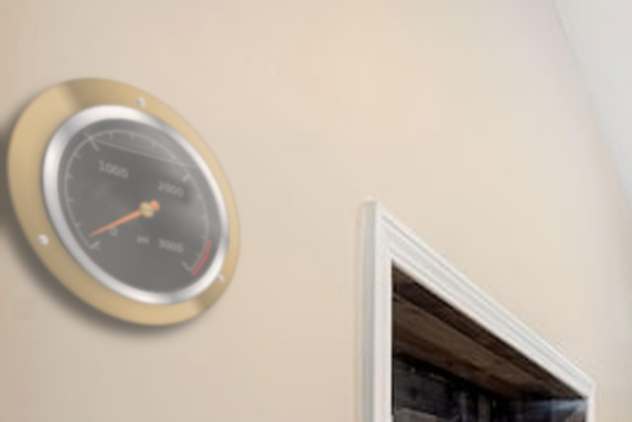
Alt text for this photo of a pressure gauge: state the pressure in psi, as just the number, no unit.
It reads 100
